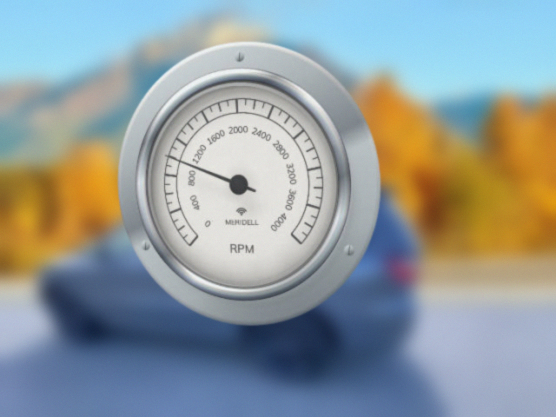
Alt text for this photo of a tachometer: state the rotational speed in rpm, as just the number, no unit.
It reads 1000
